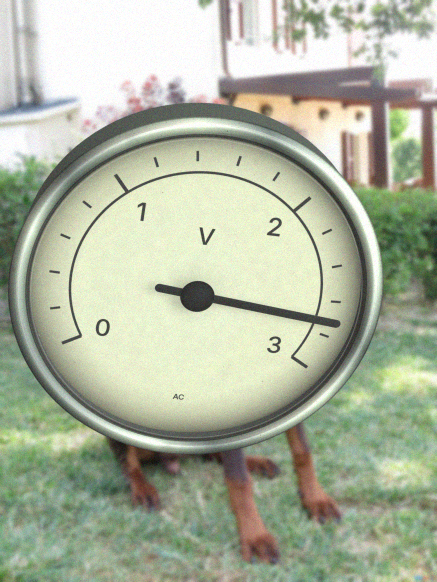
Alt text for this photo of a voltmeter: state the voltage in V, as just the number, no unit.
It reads 2.7
